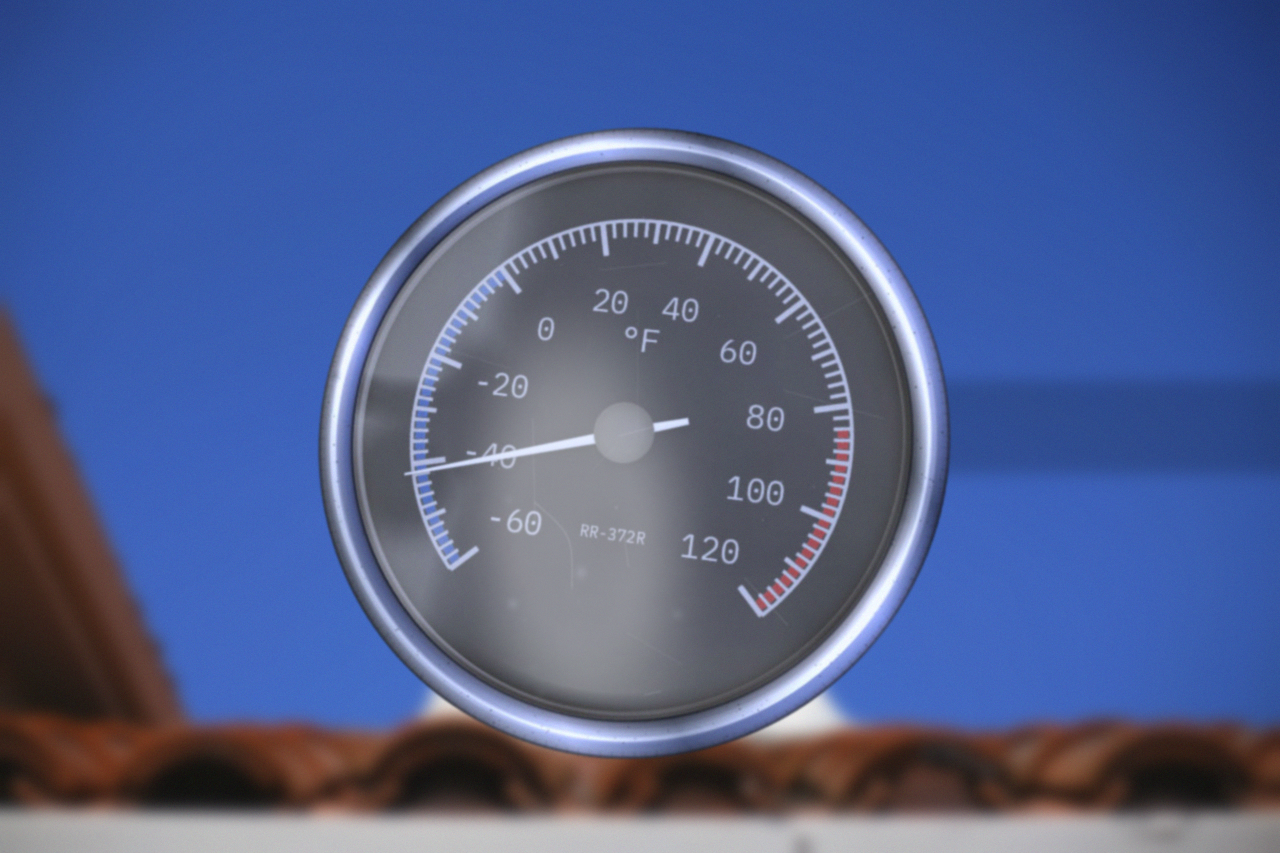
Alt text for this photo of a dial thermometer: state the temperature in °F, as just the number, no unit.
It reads -42
